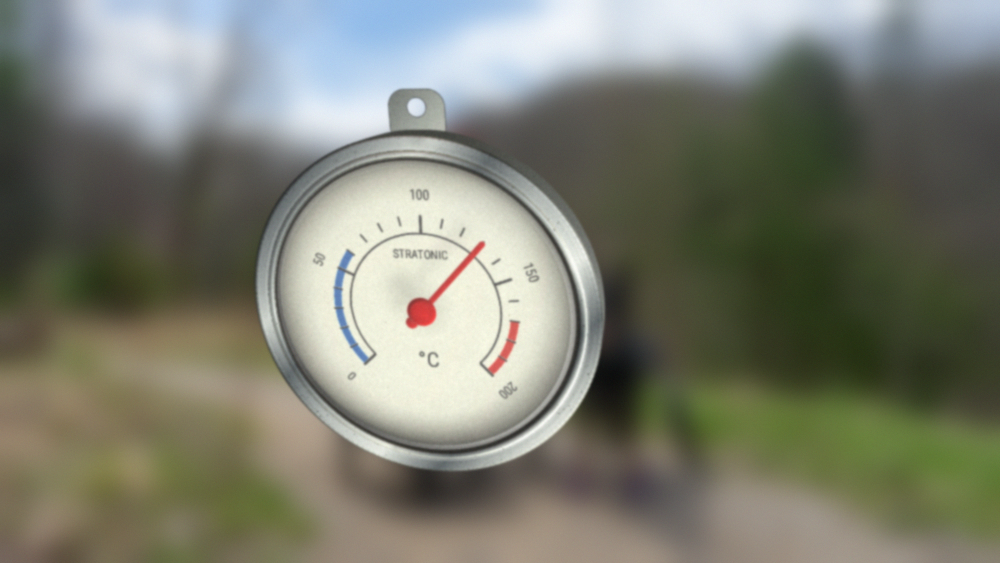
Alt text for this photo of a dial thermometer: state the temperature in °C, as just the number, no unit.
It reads 130
